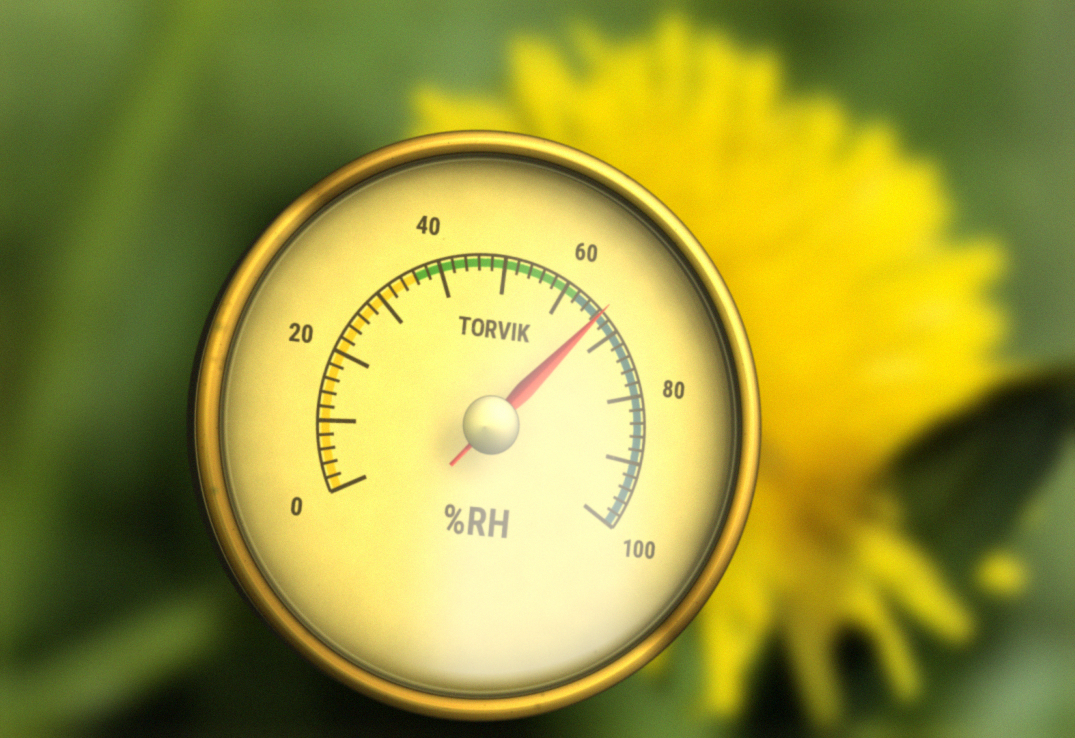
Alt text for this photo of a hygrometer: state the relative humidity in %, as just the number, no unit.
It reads 66
